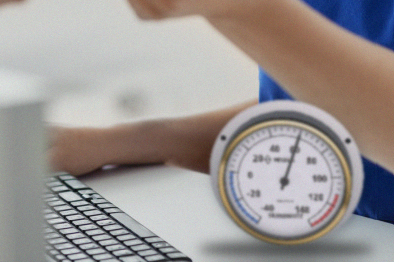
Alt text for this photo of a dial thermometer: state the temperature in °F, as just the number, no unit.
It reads 60
